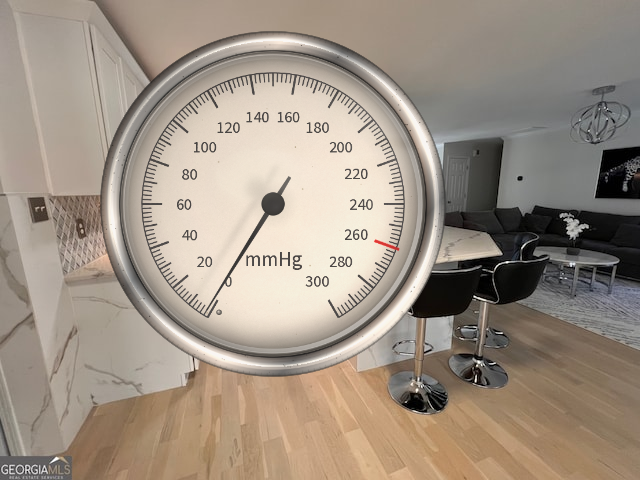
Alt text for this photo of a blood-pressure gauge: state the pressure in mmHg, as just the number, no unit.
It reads 2
